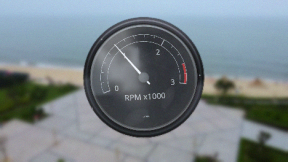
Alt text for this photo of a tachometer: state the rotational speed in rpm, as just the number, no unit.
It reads 1000
